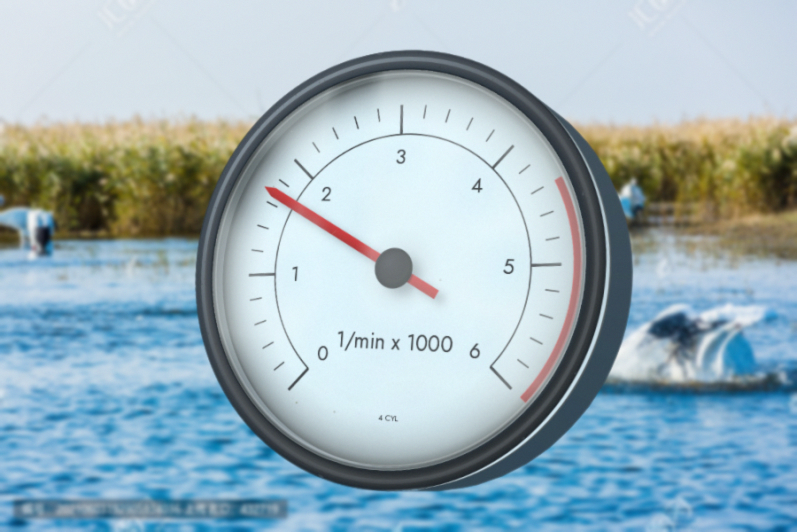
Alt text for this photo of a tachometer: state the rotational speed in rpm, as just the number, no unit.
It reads 1700
